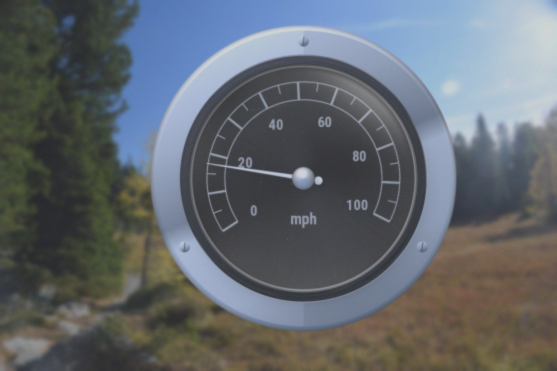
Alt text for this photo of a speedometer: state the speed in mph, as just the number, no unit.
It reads 17.5
